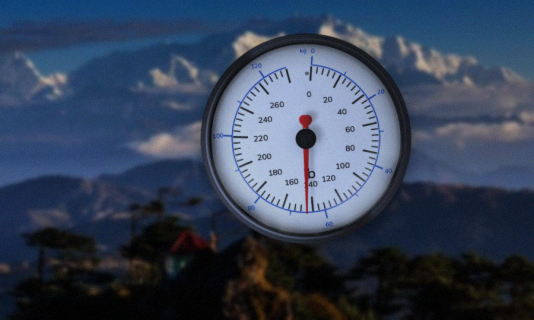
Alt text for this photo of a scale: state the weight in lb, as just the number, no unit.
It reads 144
